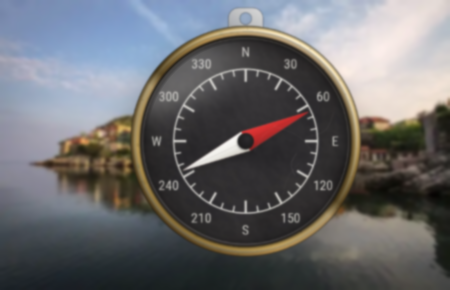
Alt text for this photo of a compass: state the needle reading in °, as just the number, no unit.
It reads 65
